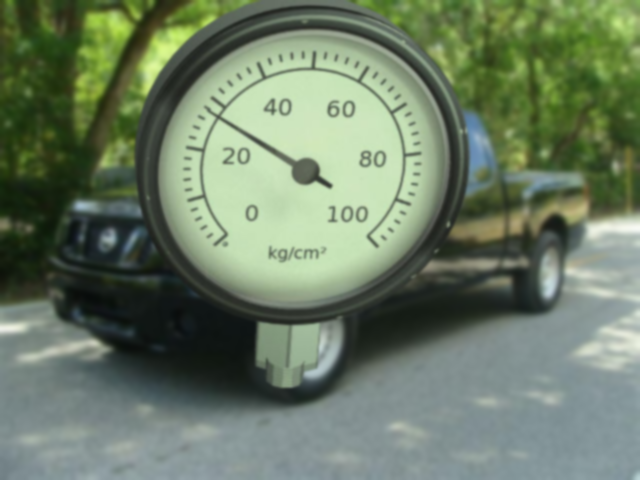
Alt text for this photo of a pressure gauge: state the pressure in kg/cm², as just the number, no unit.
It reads 28
